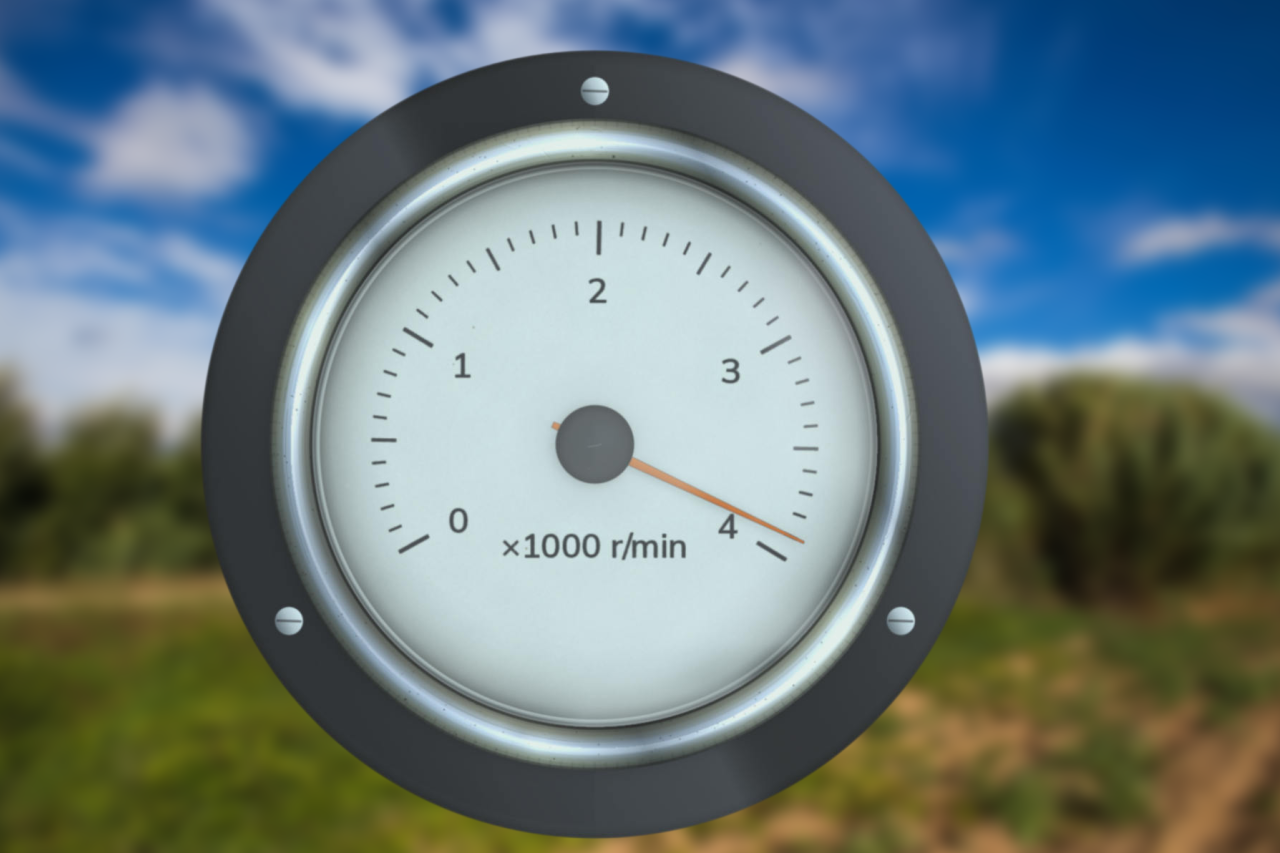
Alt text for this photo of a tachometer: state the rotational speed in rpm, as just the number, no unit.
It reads 3900
